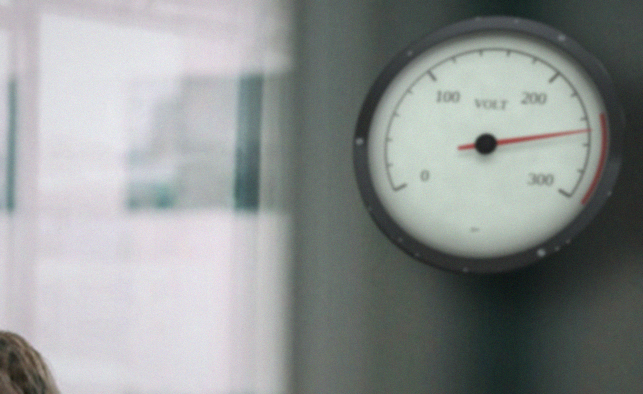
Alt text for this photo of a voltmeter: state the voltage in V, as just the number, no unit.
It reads 250
